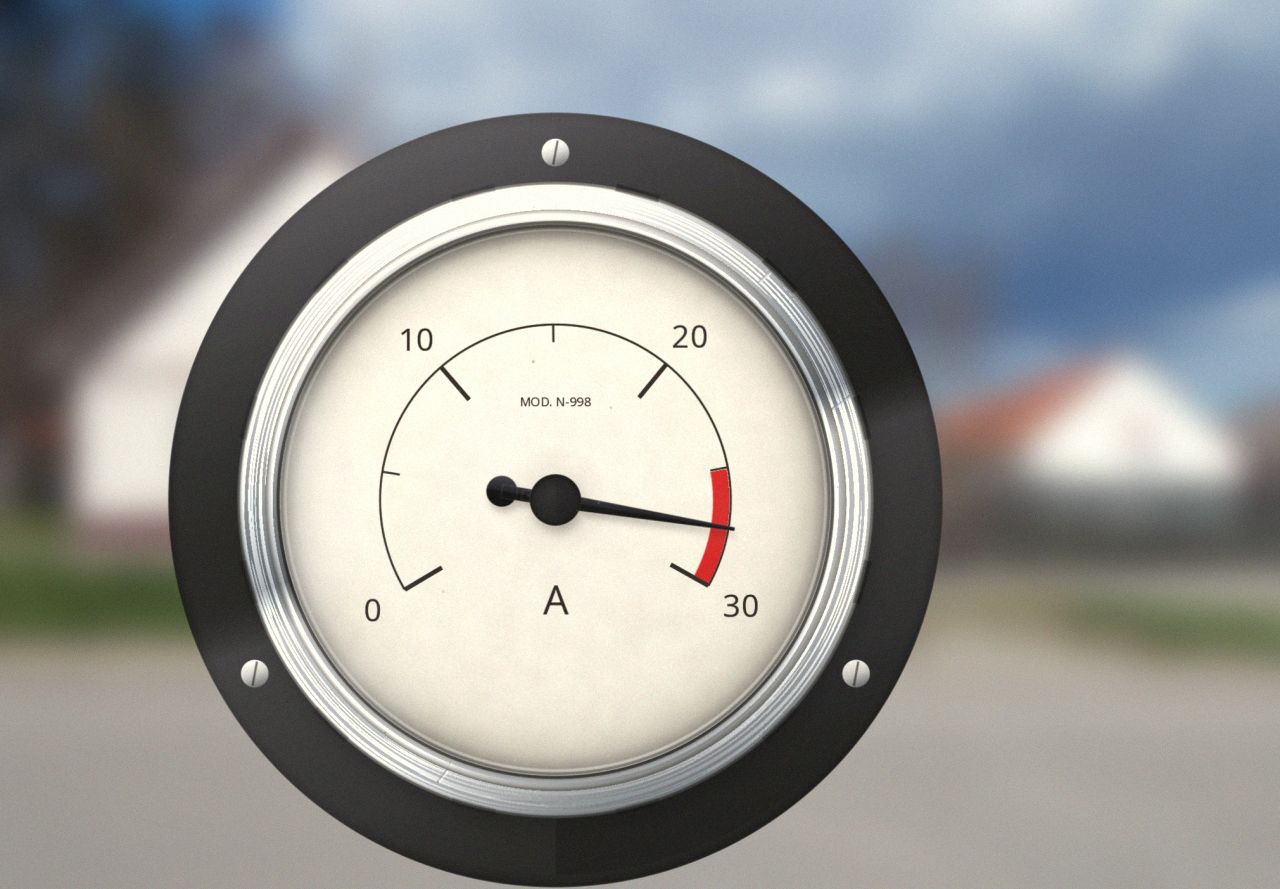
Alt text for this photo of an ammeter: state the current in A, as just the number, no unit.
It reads 27.5
